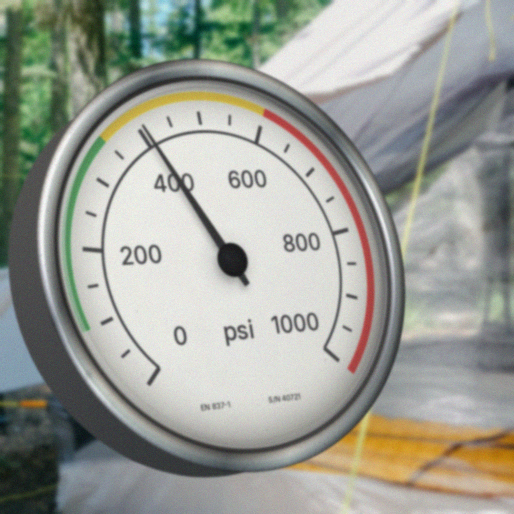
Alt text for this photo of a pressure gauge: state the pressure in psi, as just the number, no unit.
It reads 400
